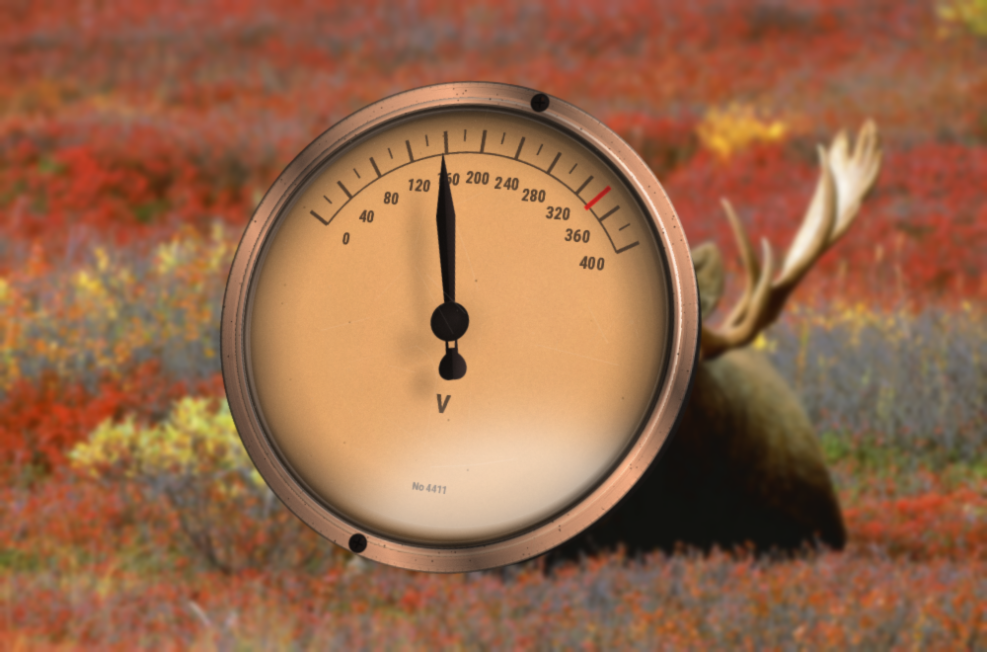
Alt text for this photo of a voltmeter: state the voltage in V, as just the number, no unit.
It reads 160
